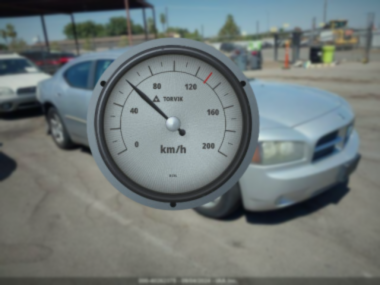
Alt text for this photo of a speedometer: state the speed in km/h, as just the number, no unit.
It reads 60
